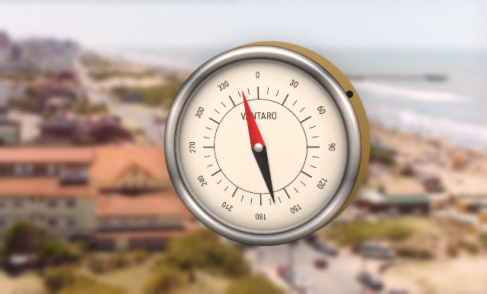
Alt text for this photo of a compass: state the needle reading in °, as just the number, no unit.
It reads 345
